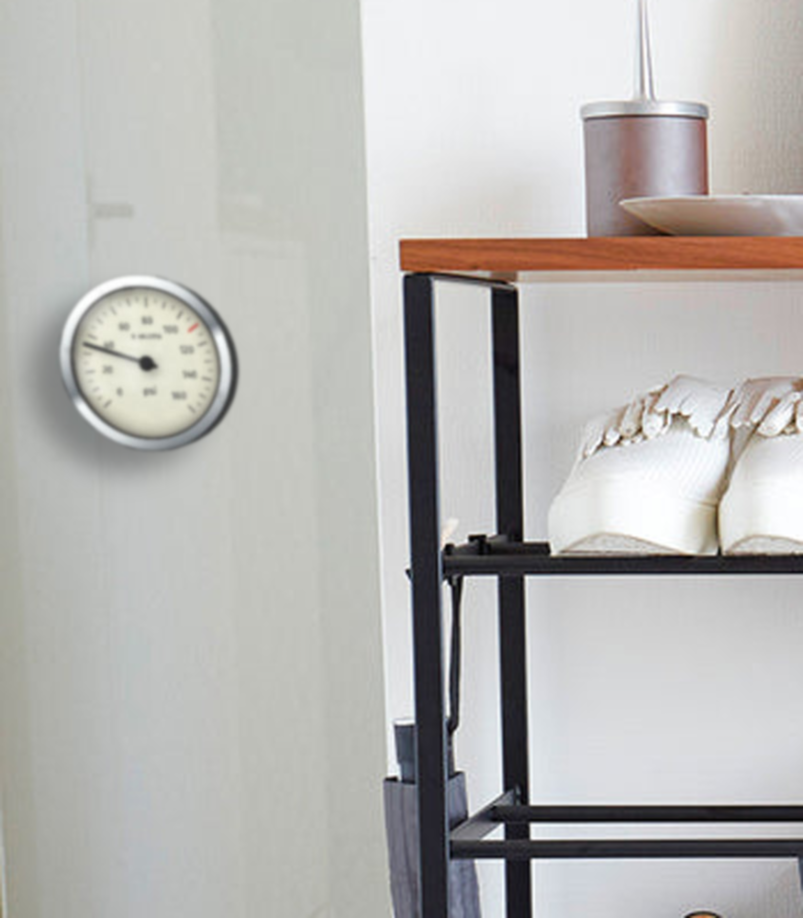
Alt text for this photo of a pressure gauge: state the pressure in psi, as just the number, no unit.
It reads 35
